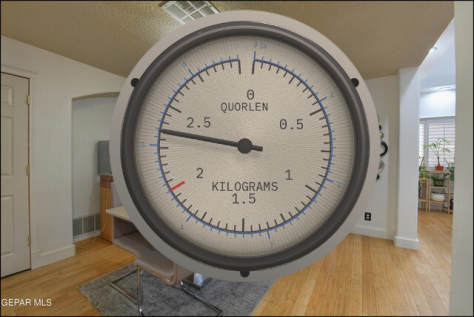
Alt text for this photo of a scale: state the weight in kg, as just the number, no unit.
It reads 2.35
